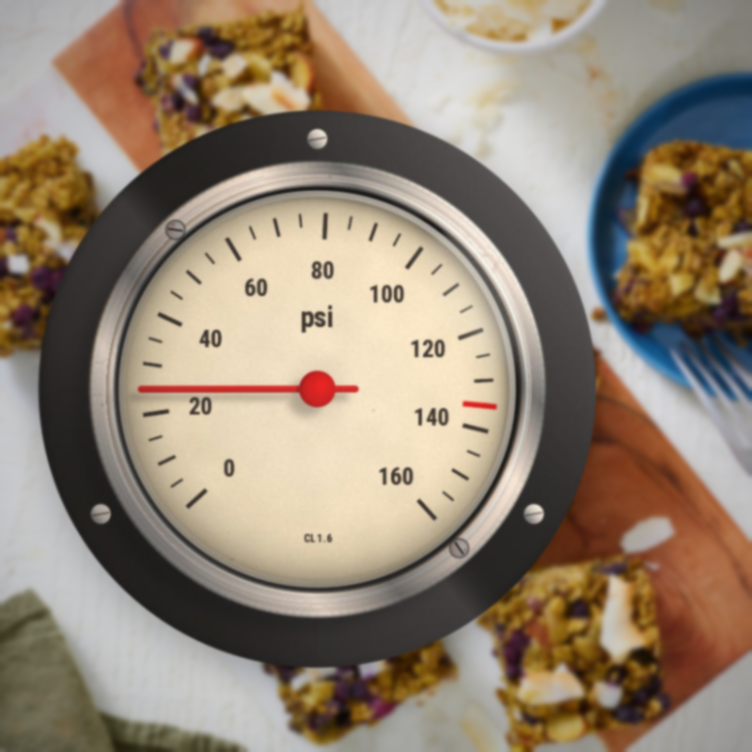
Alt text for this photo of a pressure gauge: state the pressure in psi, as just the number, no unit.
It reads 25
